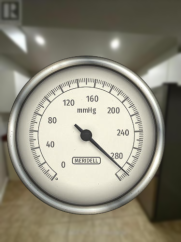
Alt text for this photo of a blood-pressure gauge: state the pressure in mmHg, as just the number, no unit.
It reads 290
